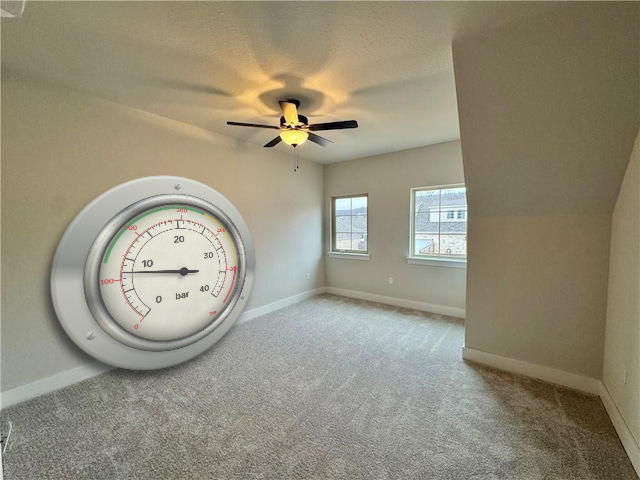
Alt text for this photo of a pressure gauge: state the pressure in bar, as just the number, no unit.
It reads 8
